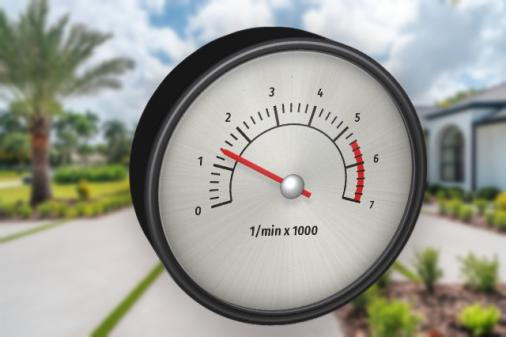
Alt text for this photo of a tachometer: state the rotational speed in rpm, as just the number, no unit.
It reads 1400
